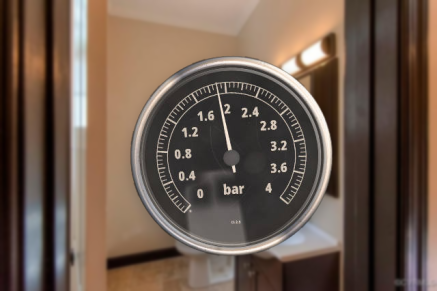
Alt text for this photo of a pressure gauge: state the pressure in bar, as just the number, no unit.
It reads 1.9
